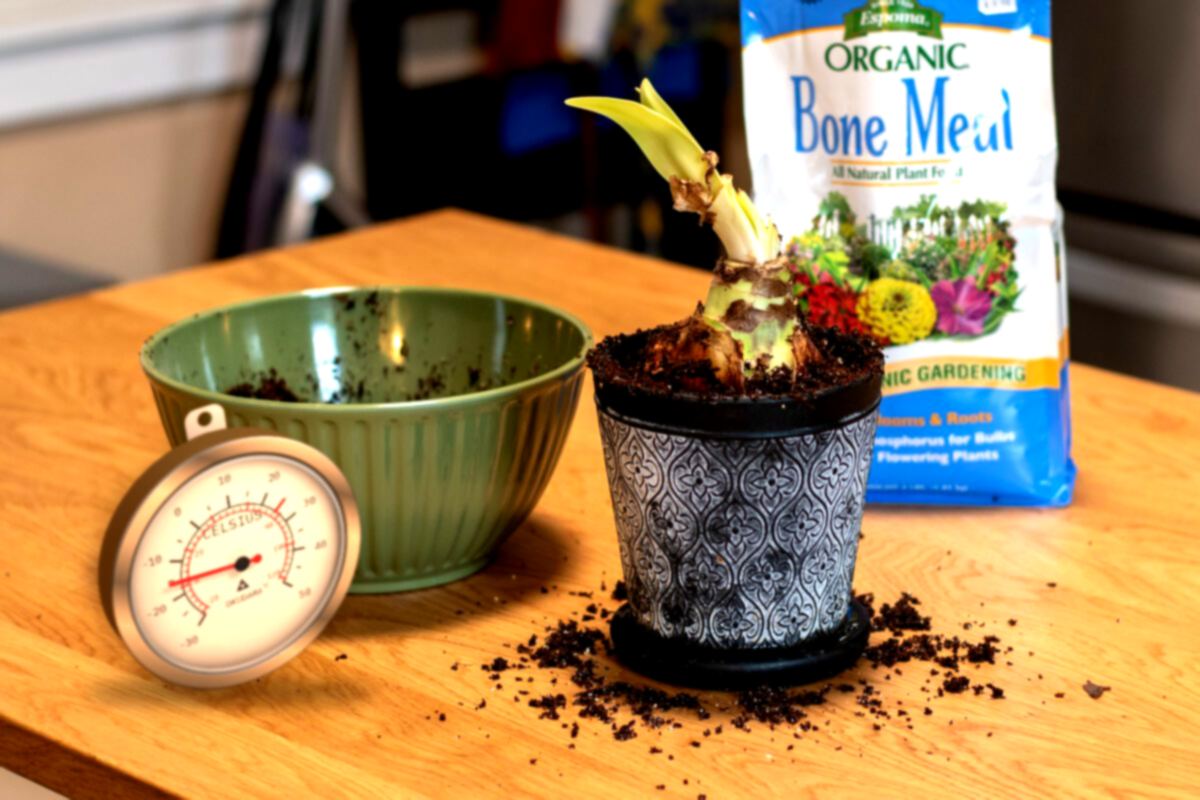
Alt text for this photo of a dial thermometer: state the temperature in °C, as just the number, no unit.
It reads -15
